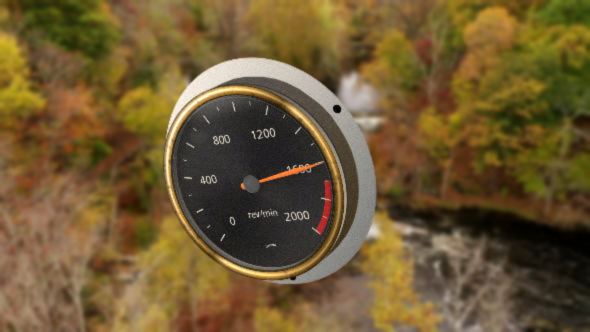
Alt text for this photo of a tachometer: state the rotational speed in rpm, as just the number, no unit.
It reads 1600
